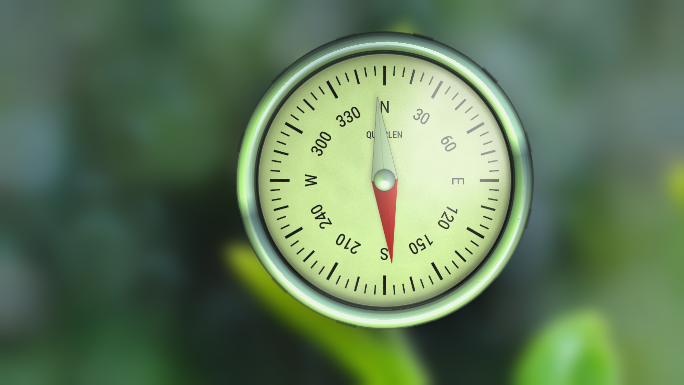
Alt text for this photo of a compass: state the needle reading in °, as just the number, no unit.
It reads 175
